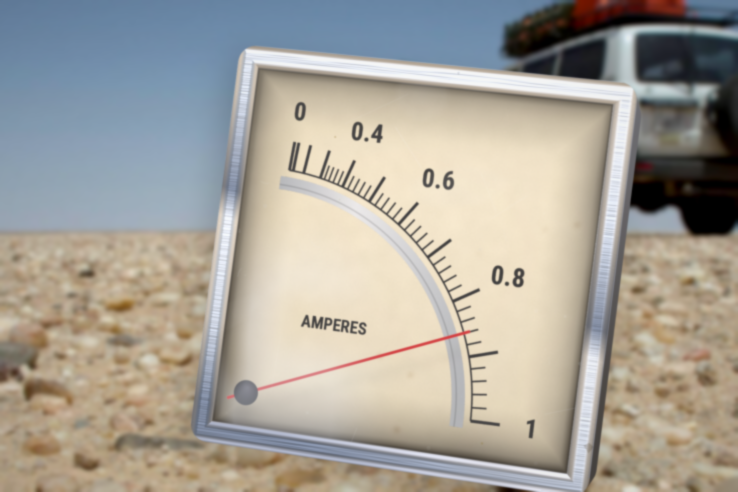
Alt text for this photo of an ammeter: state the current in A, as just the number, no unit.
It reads 0.86
